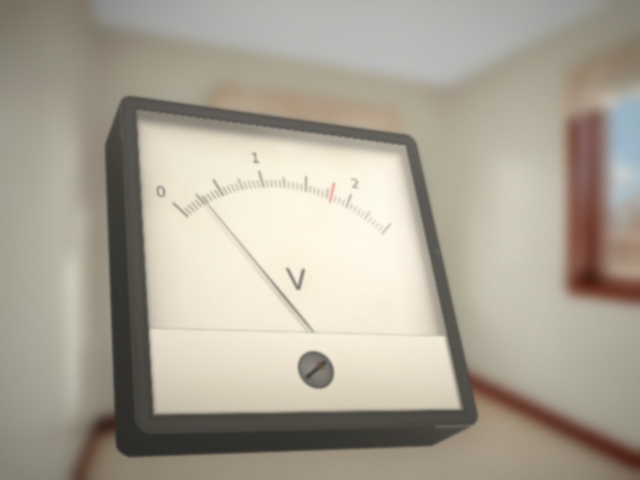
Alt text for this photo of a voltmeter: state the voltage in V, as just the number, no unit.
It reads 0.25
